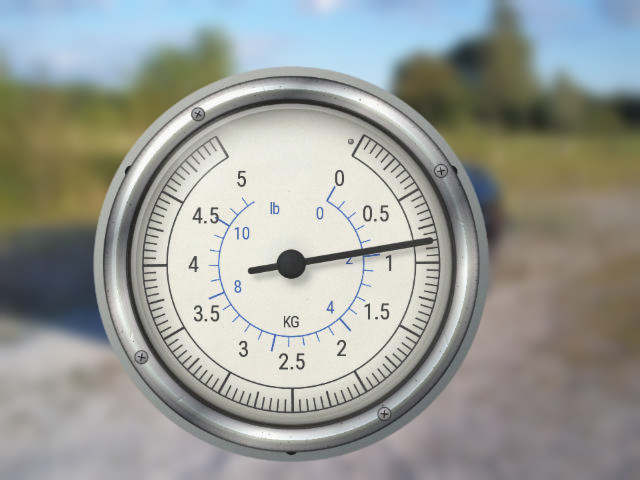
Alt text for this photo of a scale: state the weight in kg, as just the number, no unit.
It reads 0.85
